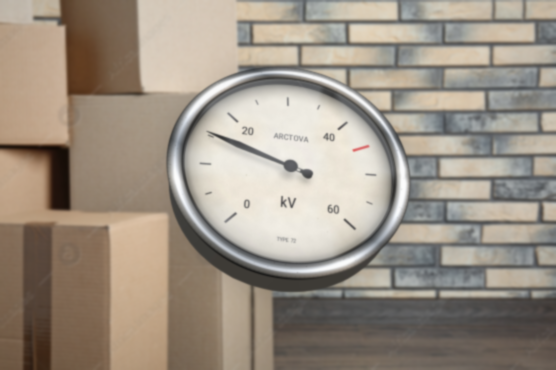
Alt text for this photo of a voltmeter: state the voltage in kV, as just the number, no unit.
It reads 15
